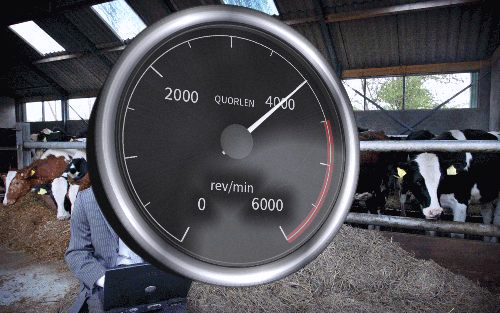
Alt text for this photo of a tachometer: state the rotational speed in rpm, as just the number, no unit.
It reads 4000
